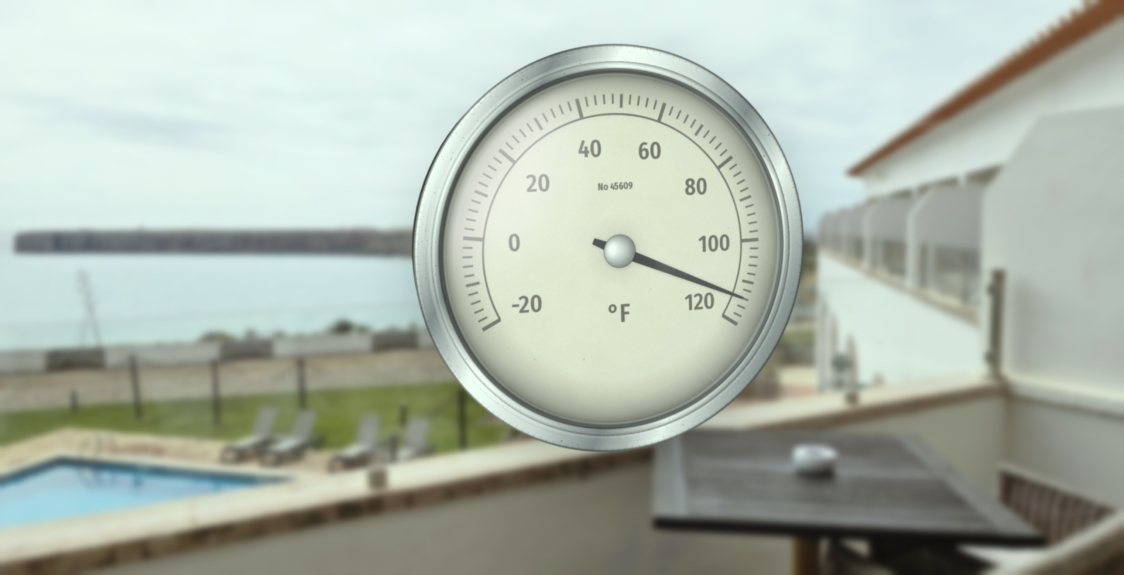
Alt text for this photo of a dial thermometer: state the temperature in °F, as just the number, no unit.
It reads 114
